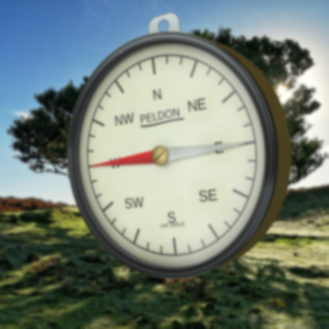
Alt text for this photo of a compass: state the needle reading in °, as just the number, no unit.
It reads 270
